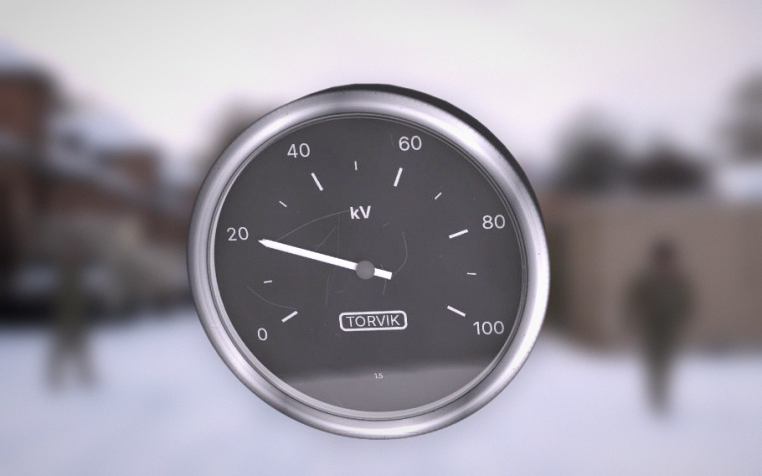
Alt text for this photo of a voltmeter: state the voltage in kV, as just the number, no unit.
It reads 20
